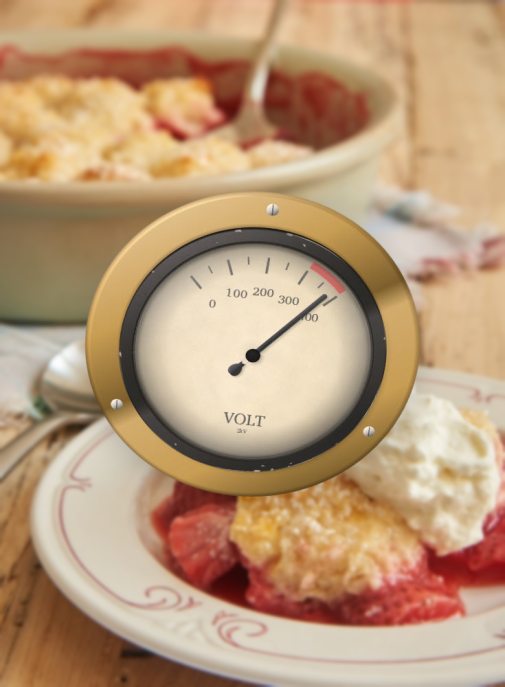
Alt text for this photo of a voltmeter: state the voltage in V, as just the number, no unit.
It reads 375
